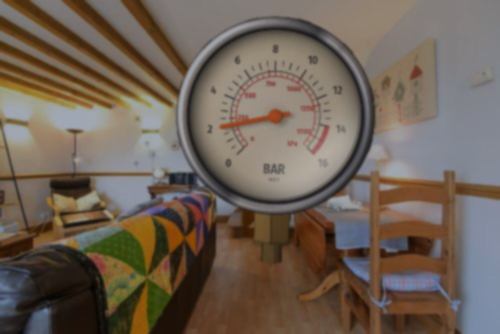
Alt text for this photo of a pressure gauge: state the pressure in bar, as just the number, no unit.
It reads 2
